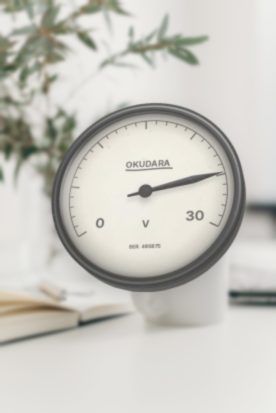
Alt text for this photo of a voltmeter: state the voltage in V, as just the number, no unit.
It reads 25
